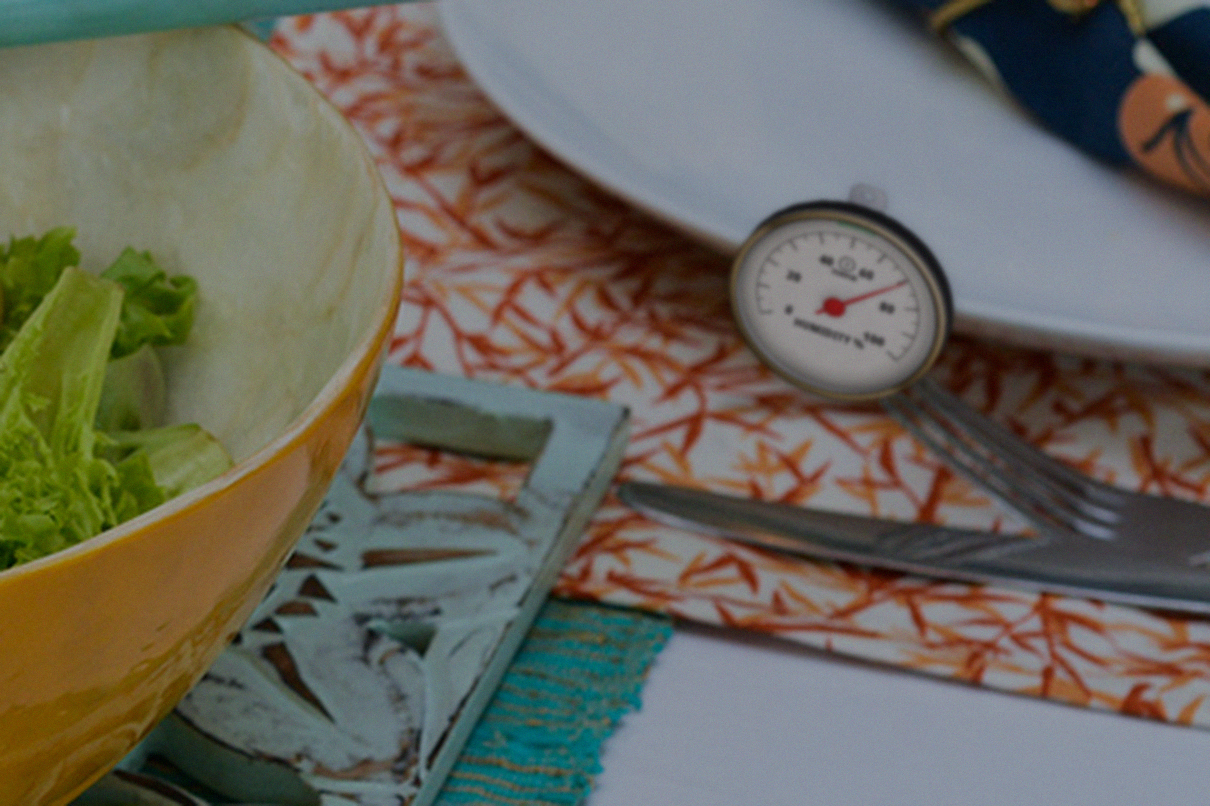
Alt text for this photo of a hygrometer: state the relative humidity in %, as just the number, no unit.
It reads 70
